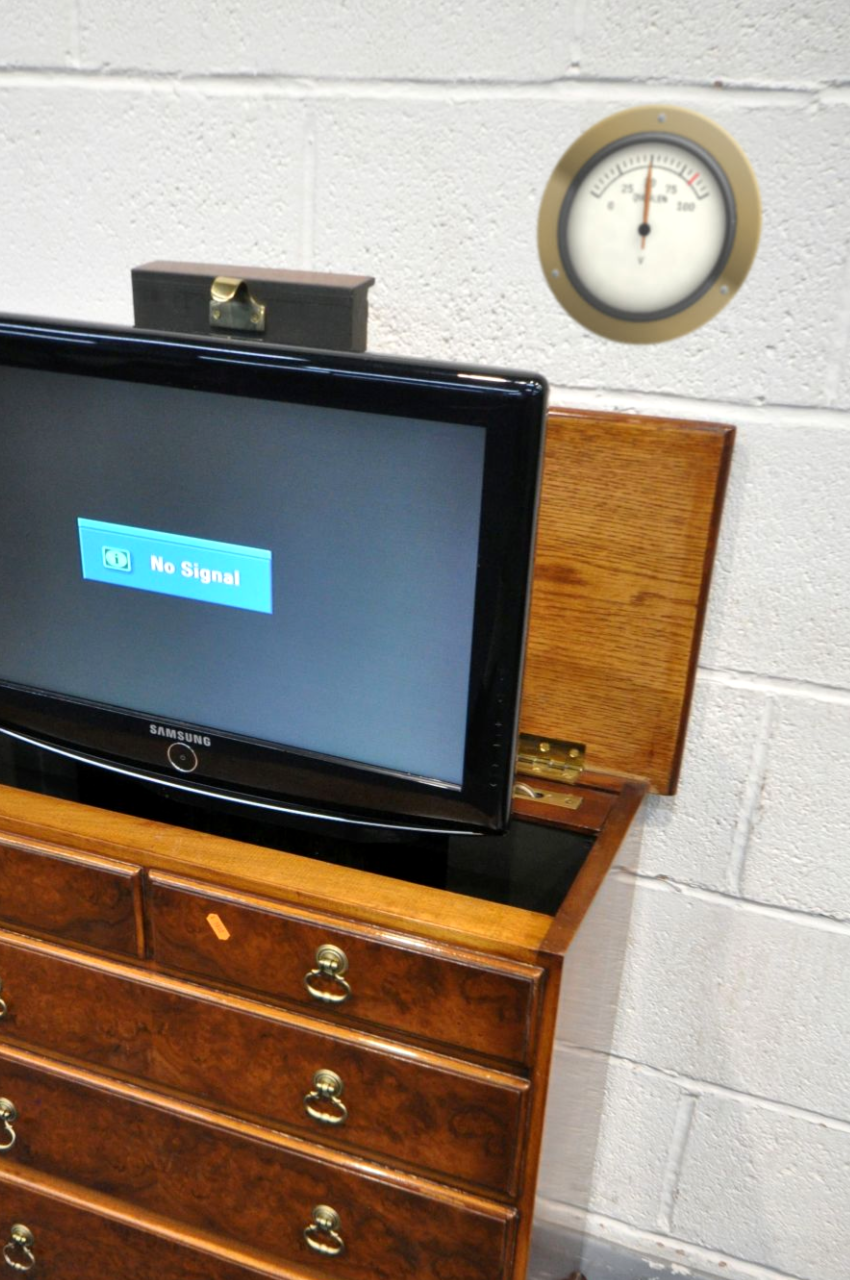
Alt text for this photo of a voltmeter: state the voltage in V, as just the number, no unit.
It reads 50
